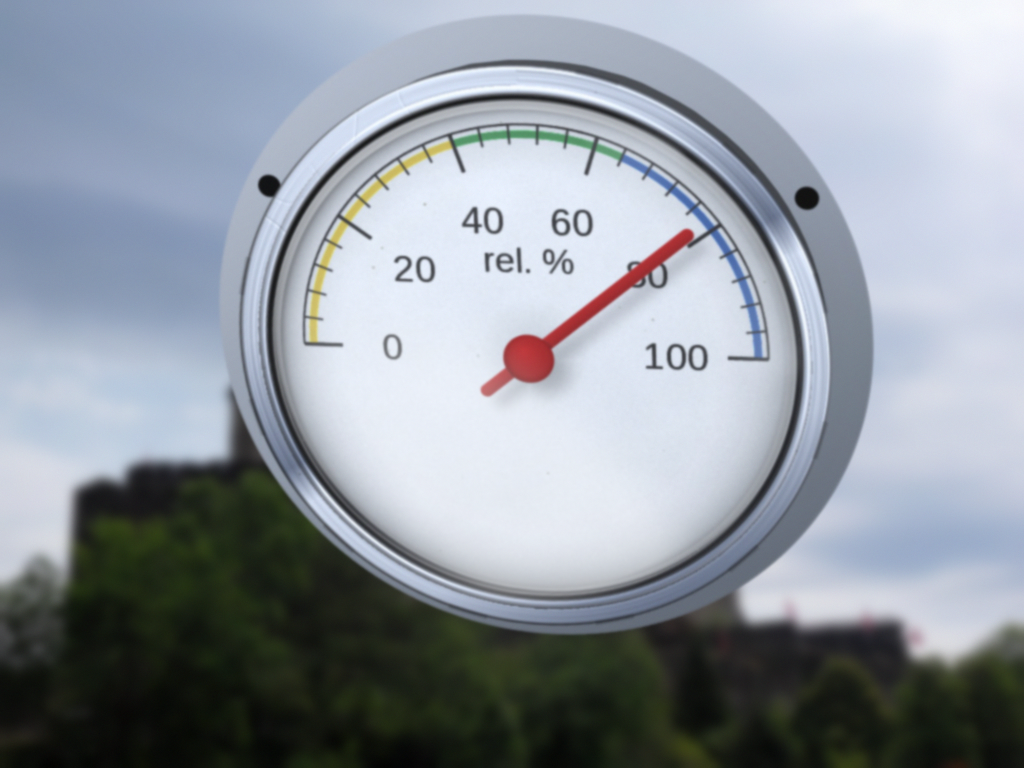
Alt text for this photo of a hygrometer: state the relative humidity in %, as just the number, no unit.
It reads 78
